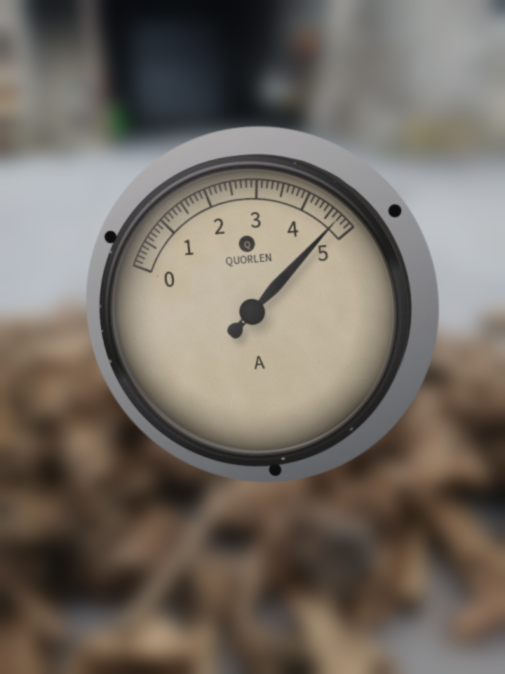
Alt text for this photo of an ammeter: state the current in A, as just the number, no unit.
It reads 4.7
